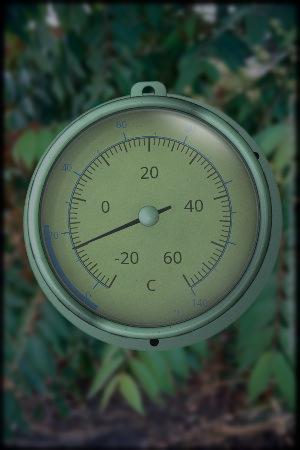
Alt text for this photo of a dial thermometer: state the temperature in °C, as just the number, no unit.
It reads -10
